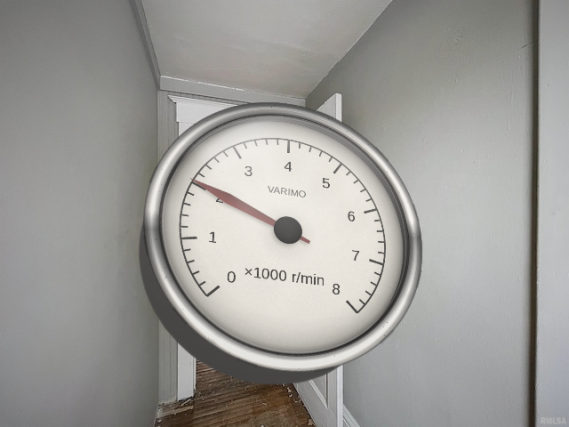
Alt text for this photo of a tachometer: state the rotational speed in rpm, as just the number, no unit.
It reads 2000
